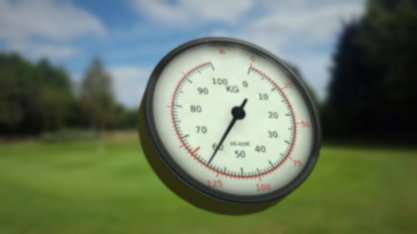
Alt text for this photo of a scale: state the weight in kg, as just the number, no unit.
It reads 60
